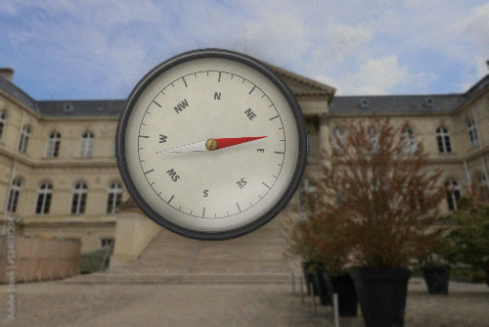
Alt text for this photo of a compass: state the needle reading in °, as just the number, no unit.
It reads 75
